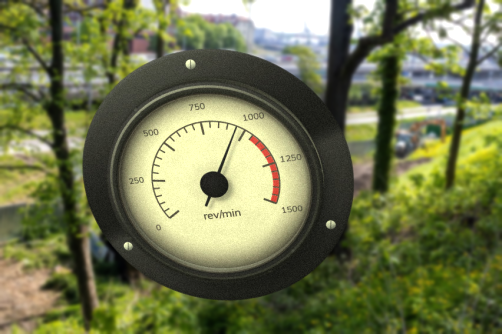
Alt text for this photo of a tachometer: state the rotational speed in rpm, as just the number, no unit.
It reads 950
